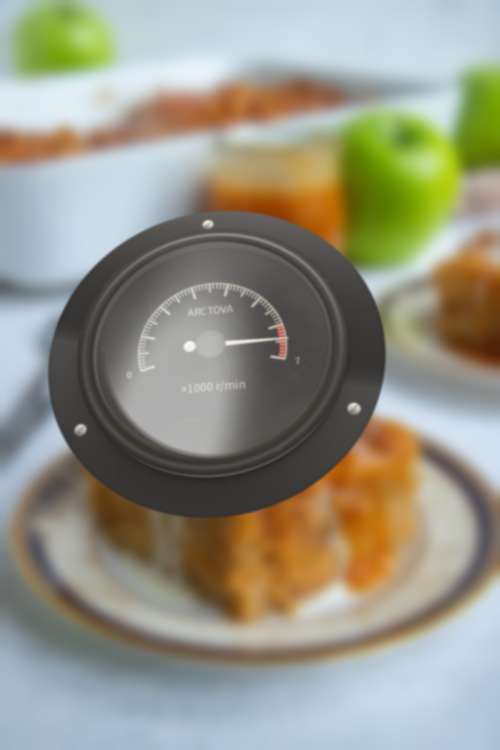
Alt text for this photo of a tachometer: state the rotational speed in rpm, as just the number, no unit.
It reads 6500
